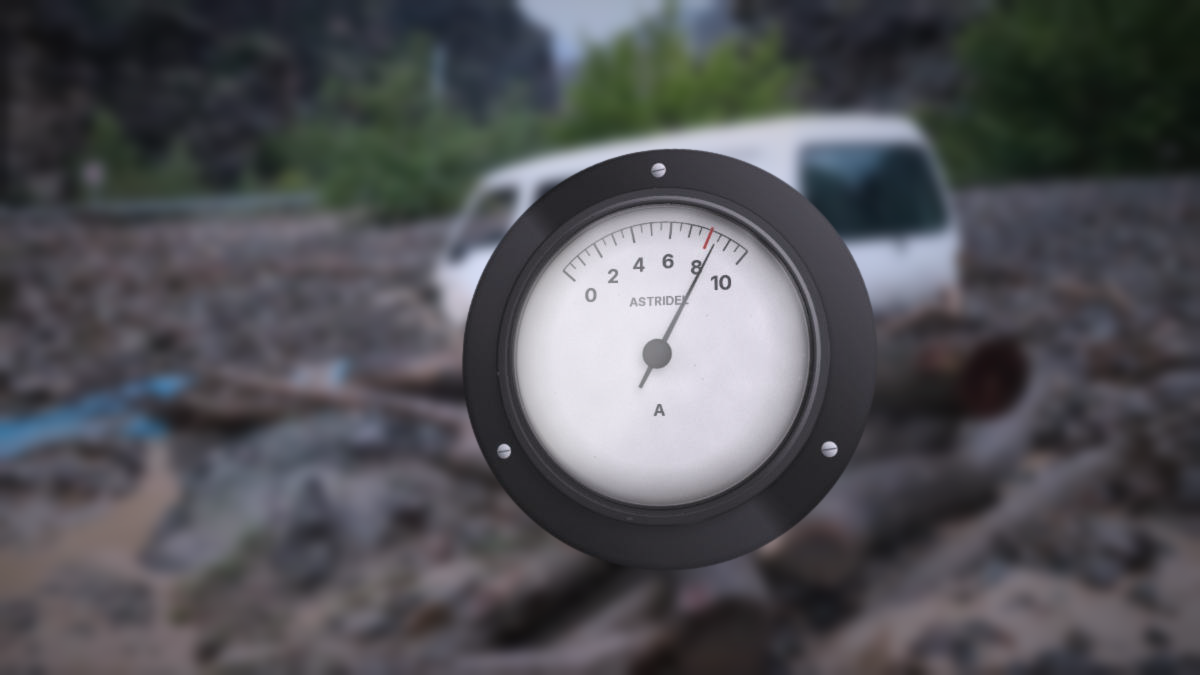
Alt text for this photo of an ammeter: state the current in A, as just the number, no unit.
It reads 8.5
